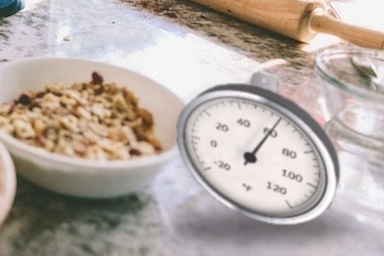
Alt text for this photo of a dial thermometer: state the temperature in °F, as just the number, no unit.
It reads 60
